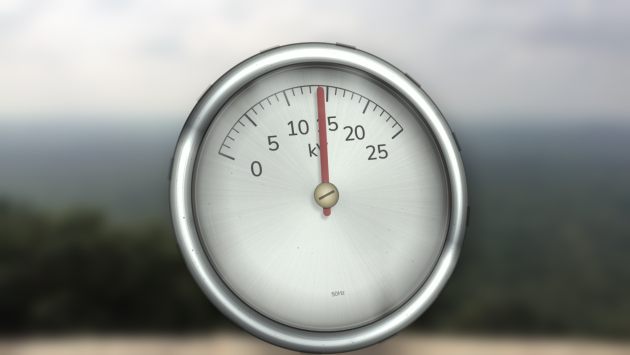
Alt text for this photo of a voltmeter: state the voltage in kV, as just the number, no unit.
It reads 14
